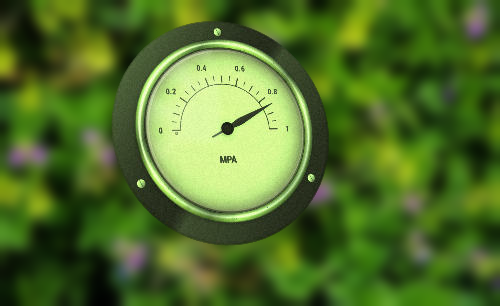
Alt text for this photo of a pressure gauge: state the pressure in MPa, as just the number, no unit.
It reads 0.85
